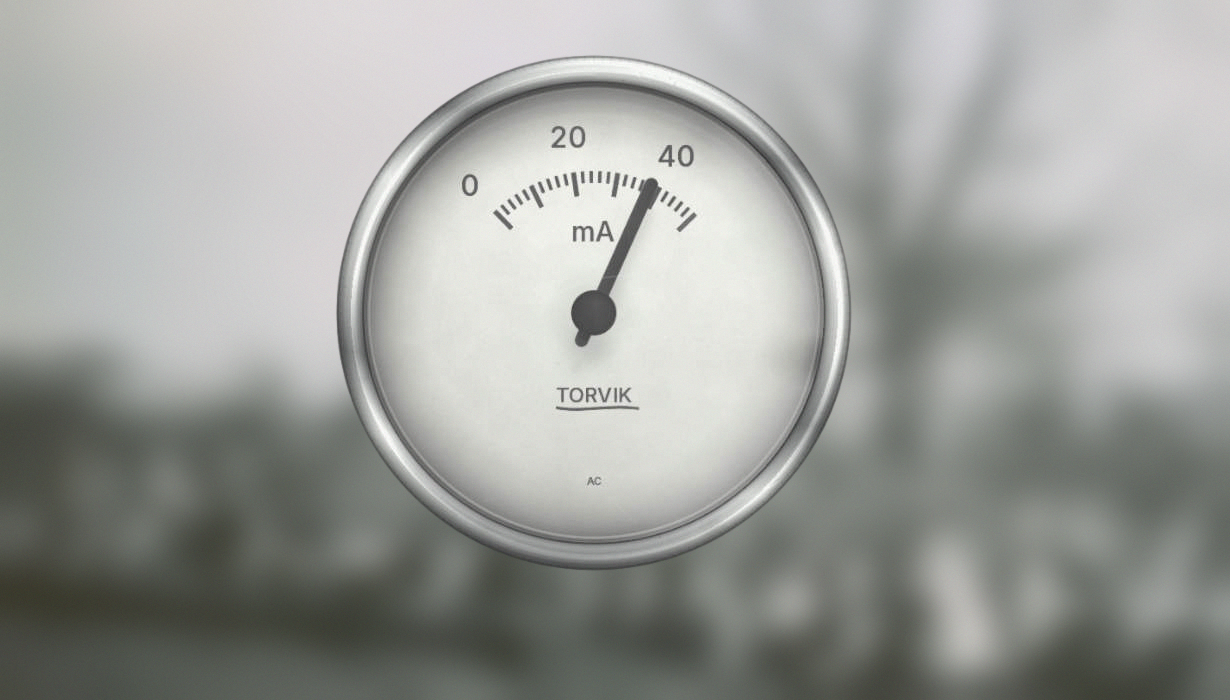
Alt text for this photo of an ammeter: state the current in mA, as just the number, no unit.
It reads 38
